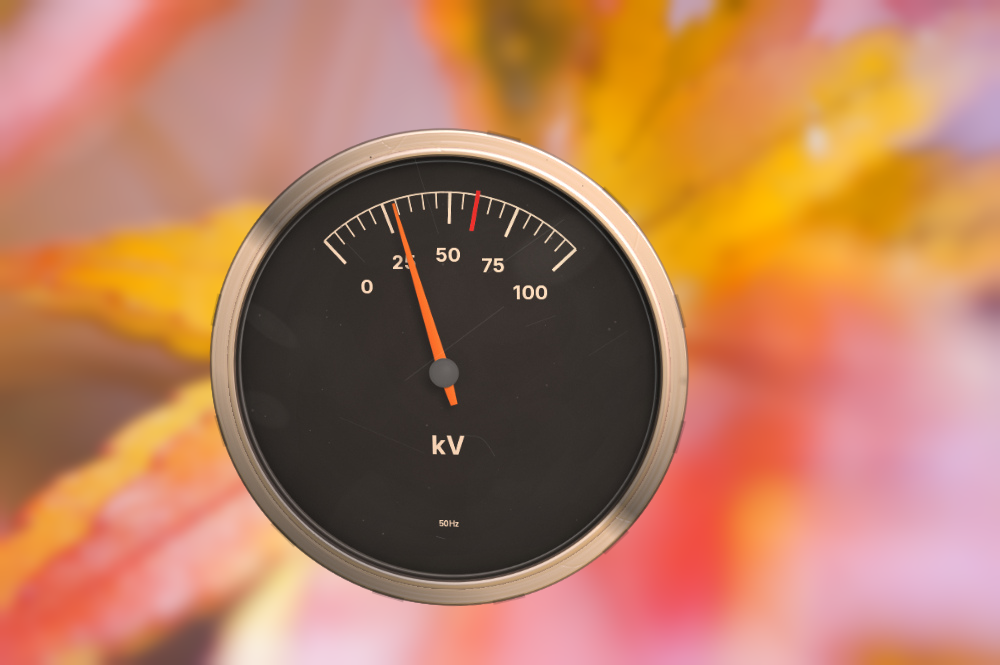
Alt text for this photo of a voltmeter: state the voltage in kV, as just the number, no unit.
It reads 30
